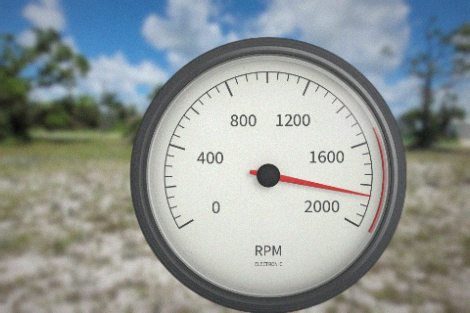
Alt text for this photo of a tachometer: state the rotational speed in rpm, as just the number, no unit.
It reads 1850
